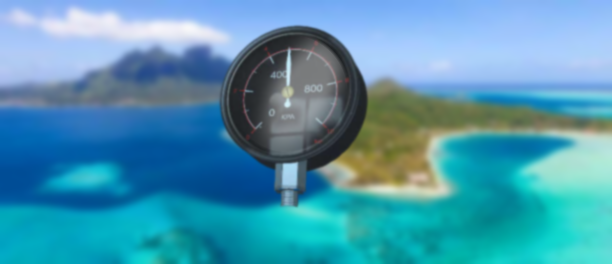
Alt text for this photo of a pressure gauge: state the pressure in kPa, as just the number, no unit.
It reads 500
